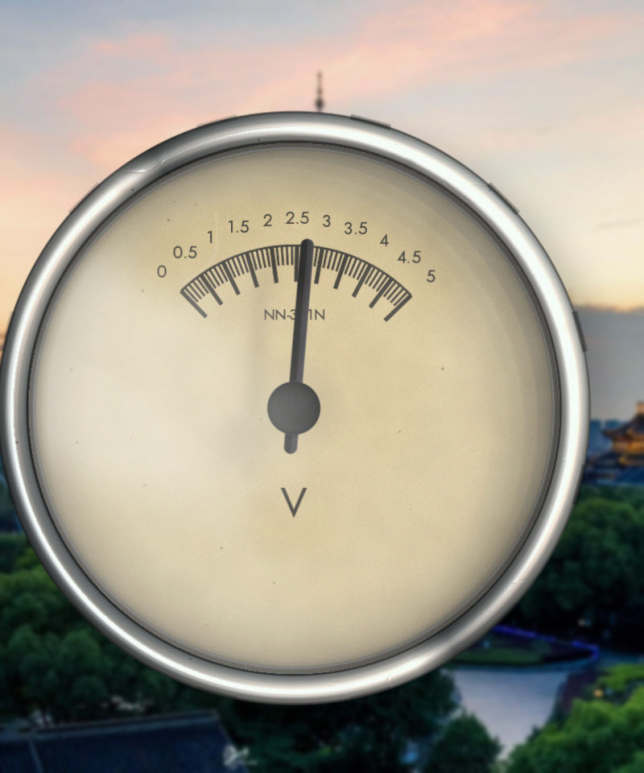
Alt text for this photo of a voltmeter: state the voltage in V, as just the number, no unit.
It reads 2.7
